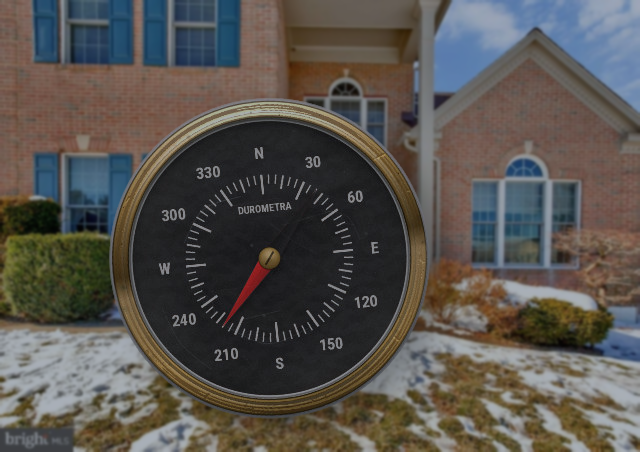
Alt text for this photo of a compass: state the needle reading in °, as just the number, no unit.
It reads 220
